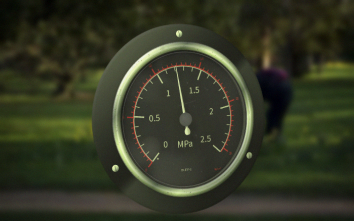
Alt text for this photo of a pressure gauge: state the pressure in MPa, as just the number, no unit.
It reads 1.2
